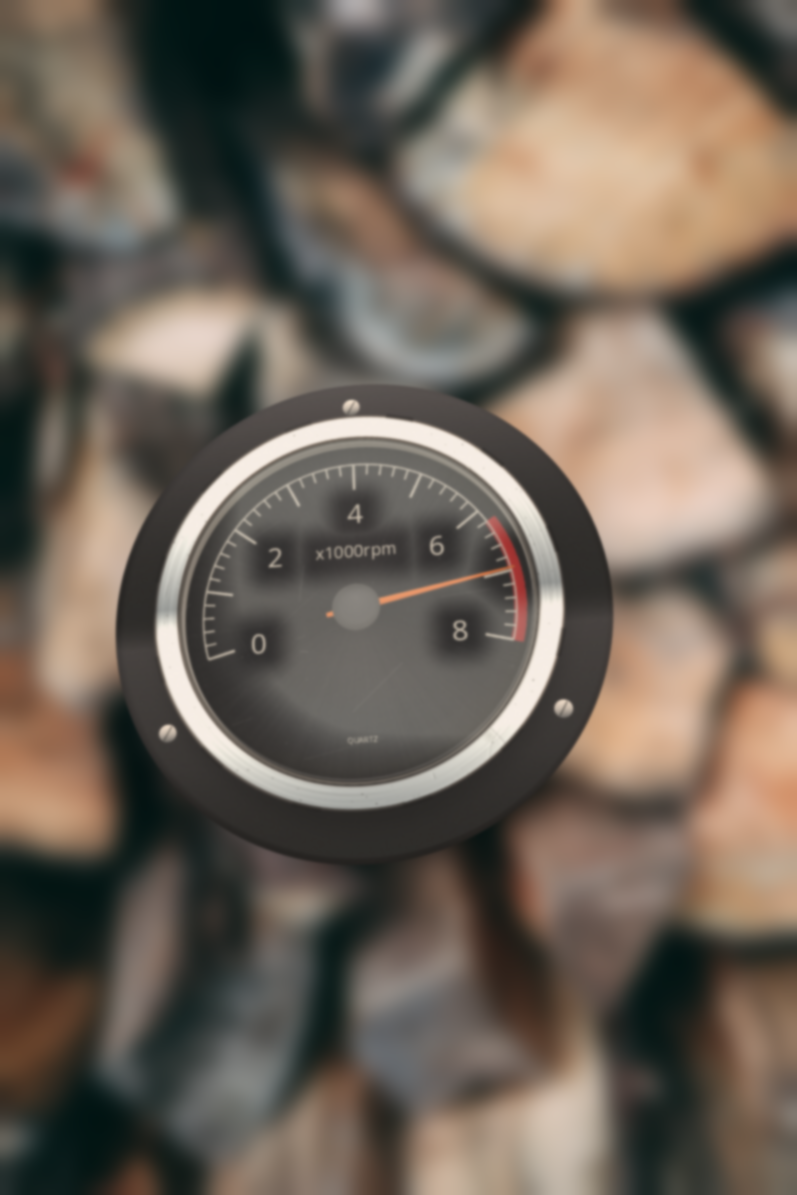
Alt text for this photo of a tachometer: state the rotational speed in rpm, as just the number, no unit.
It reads 7000
